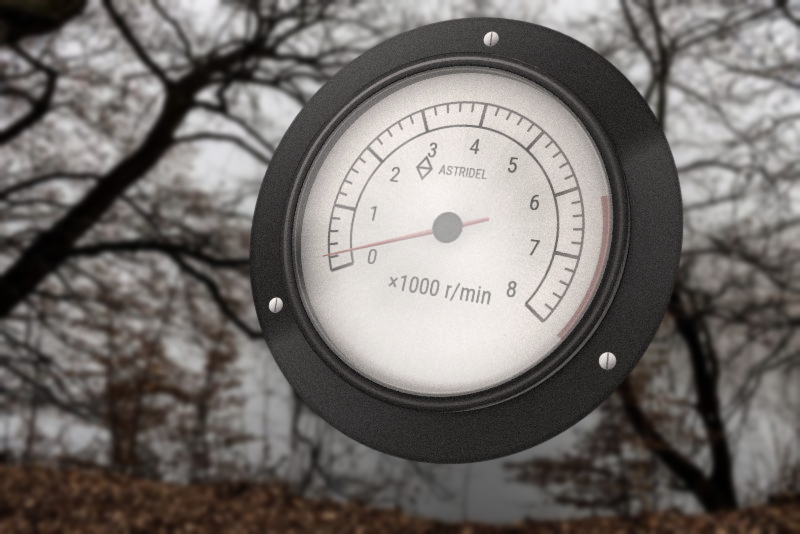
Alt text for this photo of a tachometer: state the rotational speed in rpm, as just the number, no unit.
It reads 200
